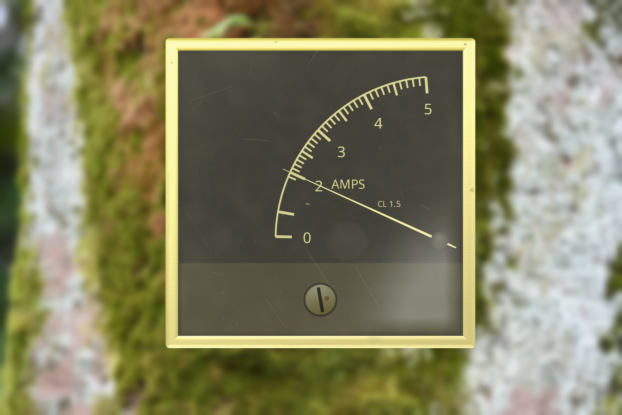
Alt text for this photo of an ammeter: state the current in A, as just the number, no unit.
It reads 2
